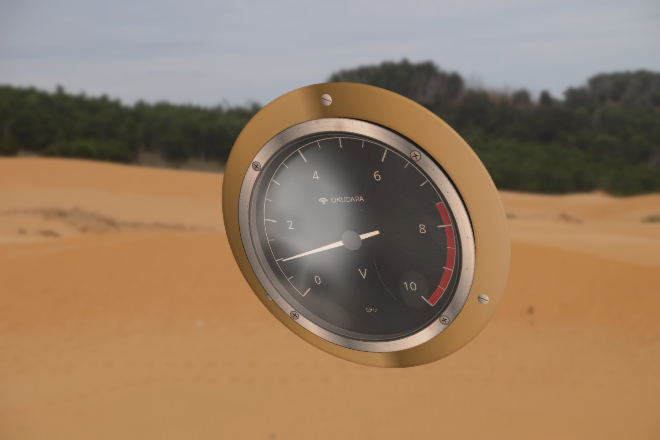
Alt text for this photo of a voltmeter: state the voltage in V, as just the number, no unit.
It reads 1
